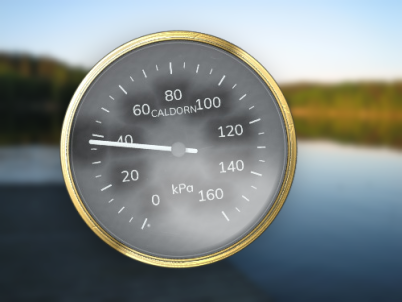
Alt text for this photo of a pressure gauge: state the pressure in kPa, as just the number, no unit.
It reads 37.5
